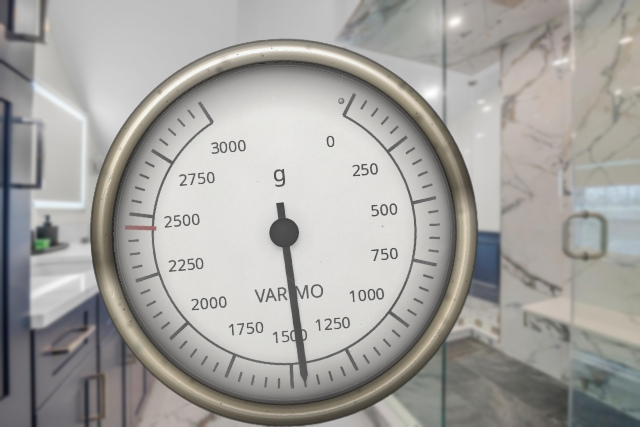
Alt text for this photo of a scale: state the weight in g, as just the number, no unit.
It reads 1450
